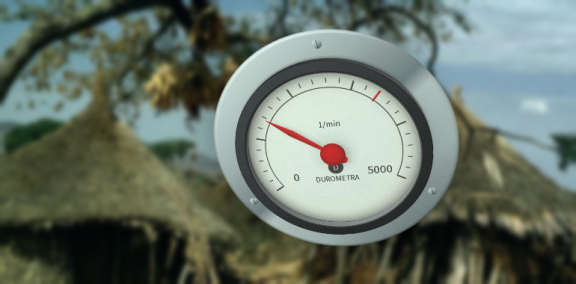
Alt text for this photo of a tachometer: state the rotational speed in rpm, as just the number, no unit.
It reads 1400
